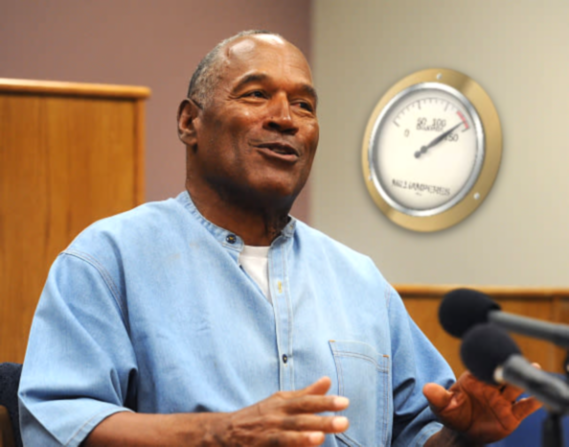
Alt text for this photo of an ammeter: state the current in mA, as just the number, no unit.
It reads 140
